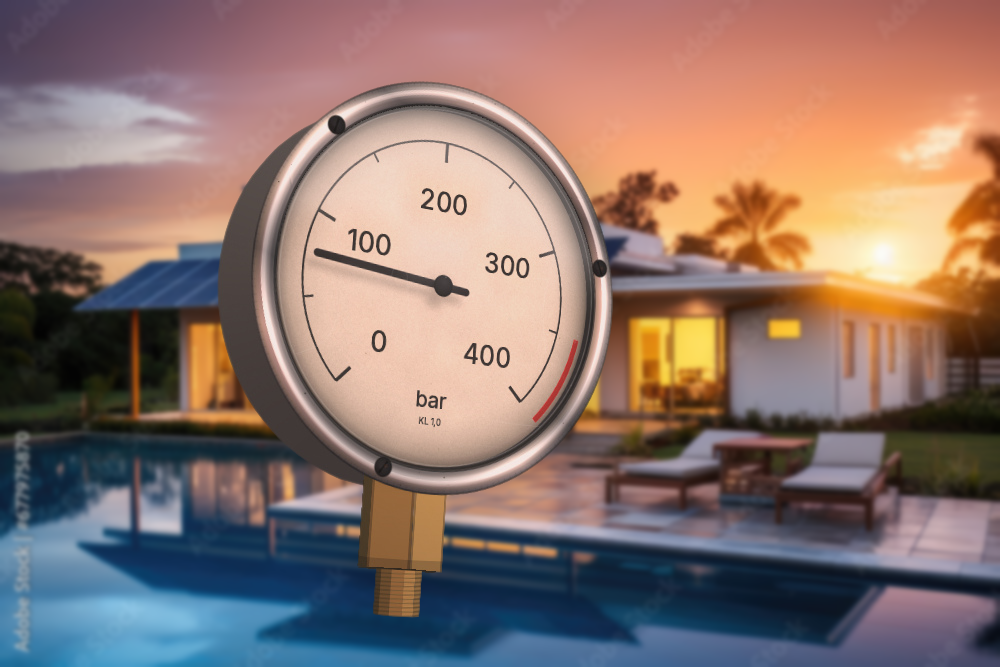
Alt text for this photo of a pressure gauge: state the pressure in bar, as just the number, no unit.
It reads 75
